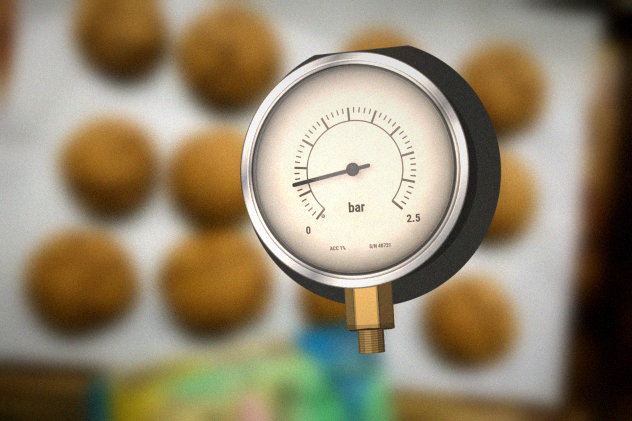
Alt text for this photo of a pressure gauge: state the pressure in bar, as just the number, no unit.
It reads 0.35
